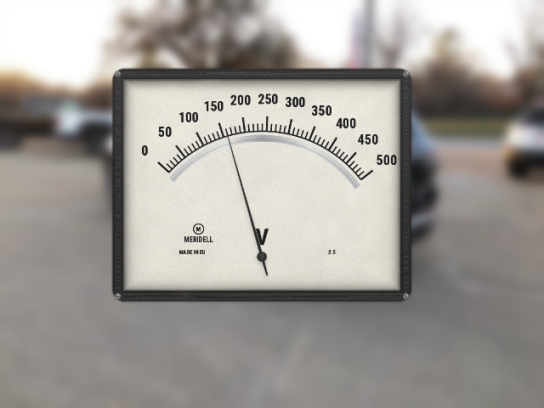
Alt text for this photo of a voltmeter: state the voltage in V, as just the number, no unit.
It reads 160
